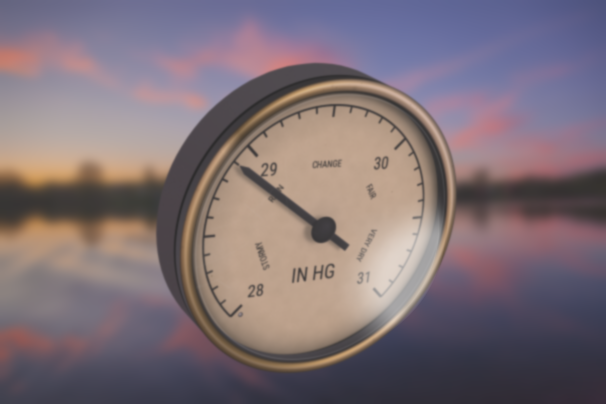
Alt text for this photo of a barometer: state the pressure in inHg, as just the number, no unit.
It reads 28.9
